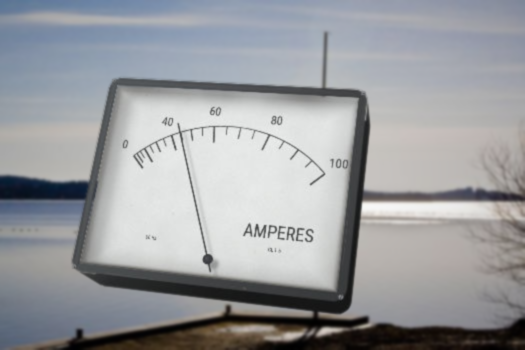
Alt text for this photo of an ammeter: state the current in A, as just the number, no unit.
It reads 45
